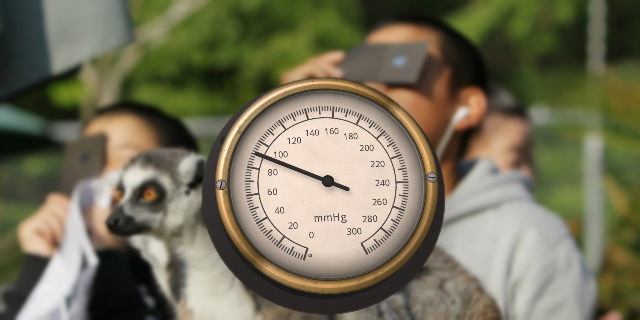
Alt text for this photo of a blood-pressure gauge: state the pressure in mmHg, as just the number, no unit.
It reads 90
